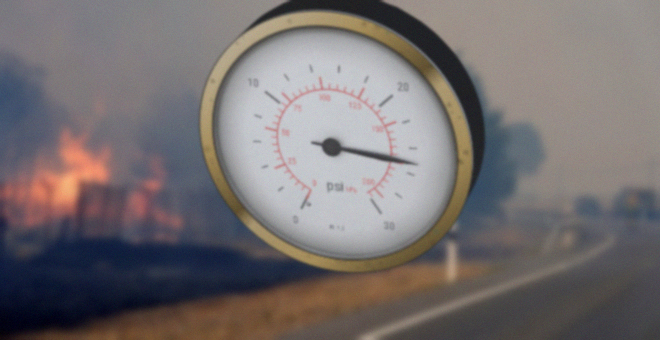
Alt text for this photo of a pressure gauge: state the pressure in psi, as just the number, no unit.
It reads 25
